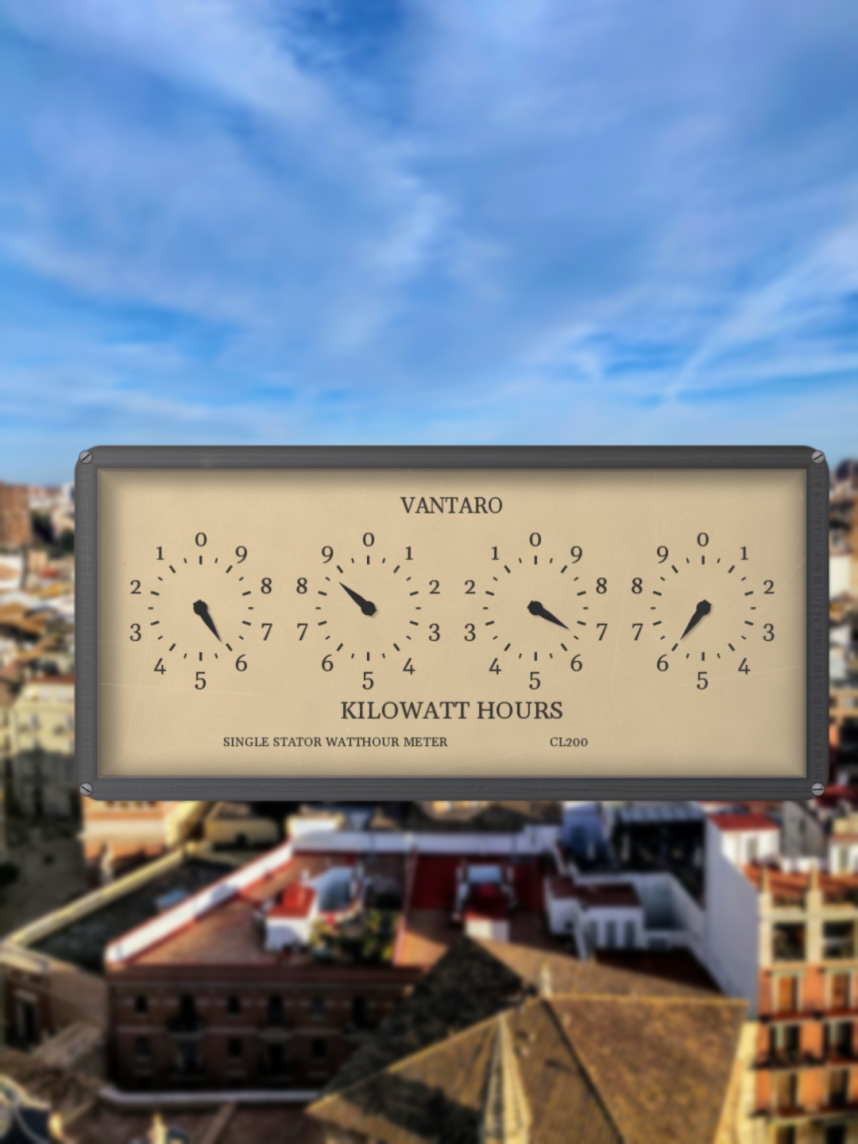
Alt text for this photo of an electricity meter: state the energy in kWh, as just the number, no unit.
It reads 5866
